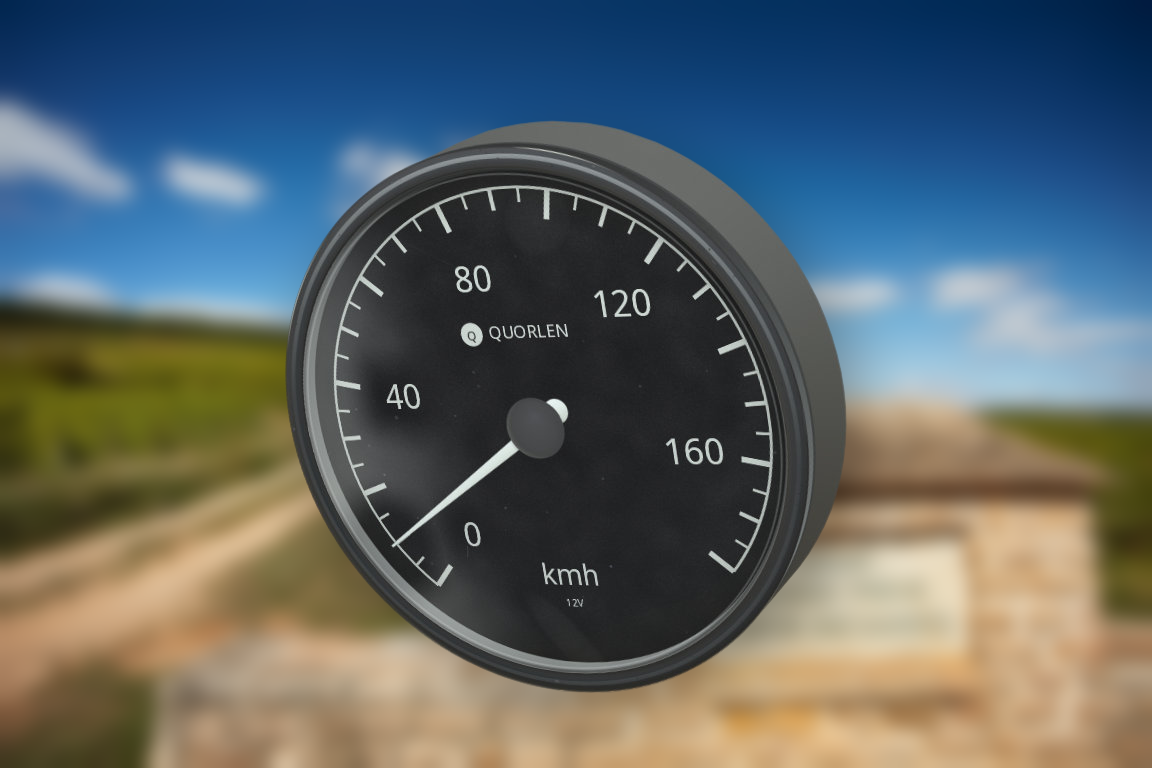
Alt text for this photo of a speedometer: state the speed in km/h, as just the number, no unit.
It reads 10
